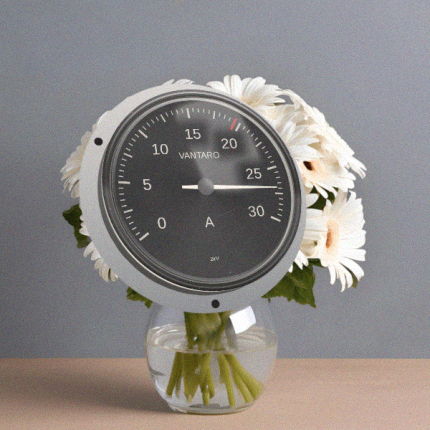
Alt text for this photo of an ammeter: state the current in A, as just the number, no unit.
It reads 27
